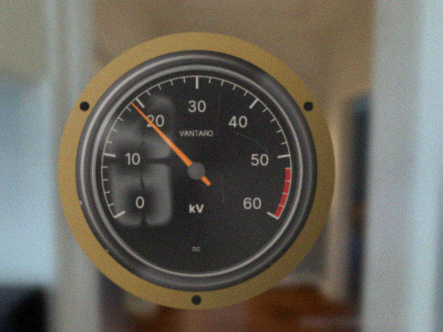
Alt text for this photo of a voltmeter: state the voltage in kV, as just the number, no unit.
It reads 19
